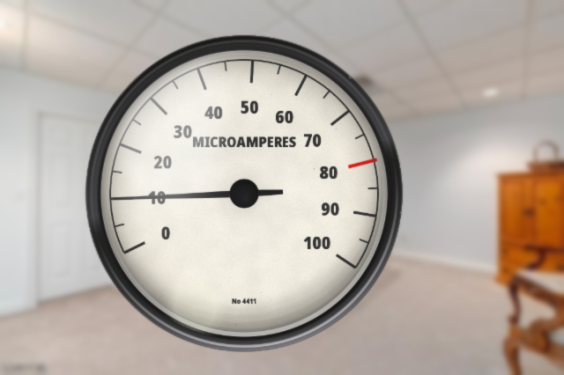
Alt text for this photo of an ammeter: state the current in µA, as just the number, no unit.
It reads 10
